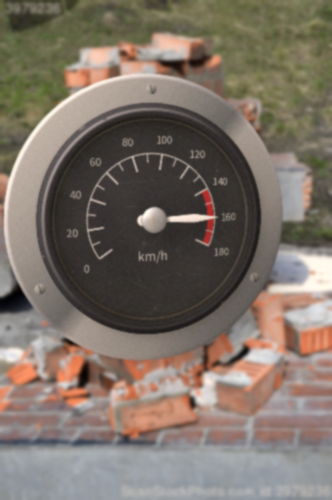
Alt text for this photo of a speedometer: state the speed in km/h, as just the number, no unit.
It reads 160
